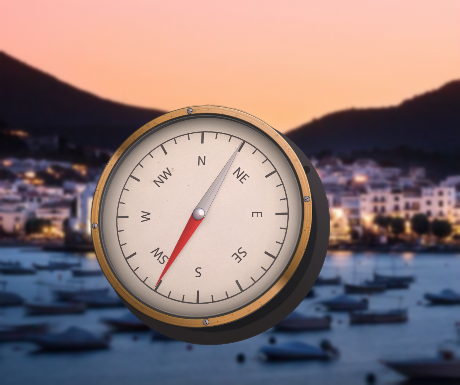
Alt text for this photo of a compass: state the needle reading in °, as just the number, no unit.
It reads 210
